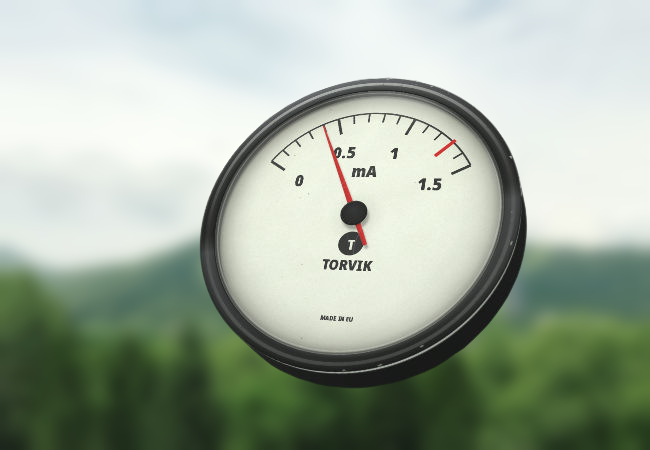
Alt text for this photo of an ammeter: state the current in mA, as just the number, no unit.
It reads 0.4
